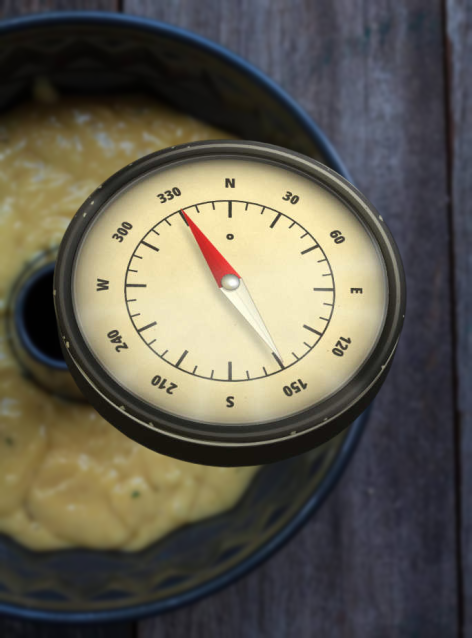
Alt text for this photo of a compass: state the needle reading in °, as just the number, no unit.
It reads 330
